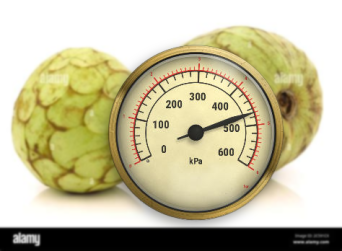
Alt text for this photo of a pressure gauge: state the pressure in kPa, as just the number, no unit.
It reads 470
